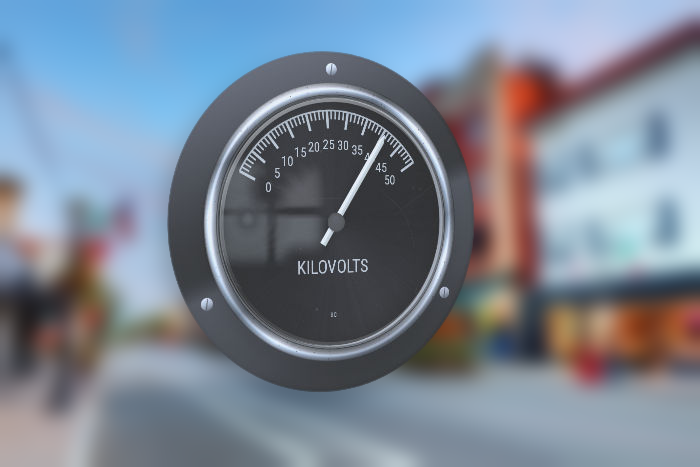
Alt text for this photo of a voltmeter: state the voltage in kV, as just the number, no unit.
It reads 40
